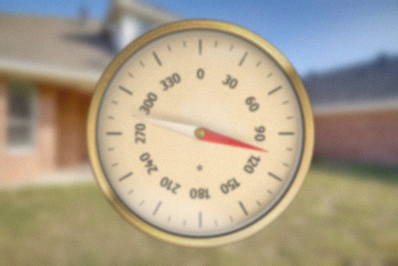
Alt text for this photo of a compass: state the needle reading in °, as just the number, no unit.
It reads 105
